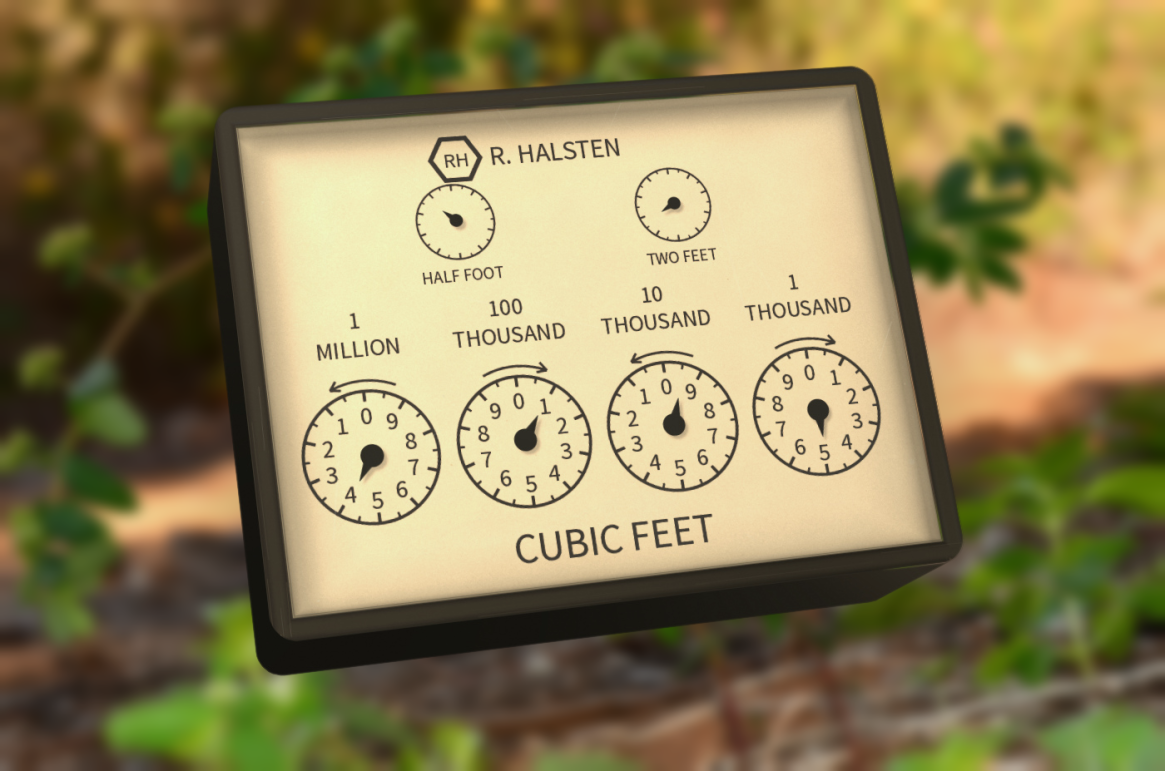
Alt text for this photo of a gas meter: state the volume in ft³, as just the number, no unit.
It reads 409500
